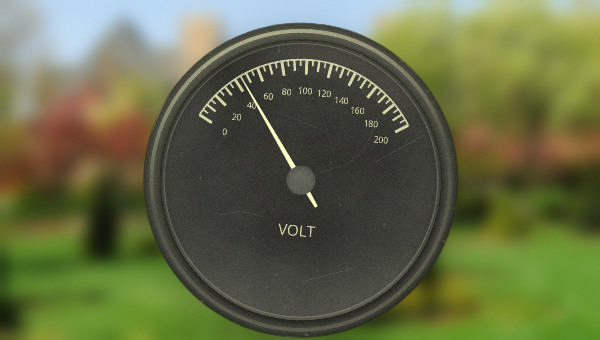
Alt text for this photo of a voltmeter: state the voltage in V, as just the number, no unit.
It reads 45
